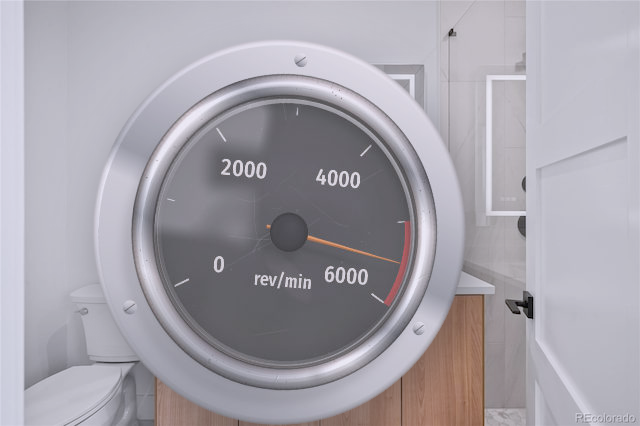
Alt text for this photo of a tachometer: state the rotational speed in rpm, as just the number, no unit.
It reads 5500
